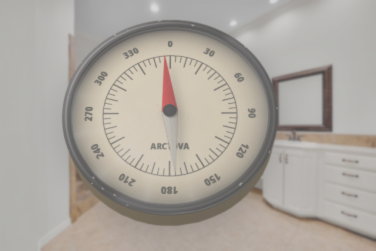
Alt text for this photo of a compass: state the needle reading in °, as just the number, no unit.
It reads 355
